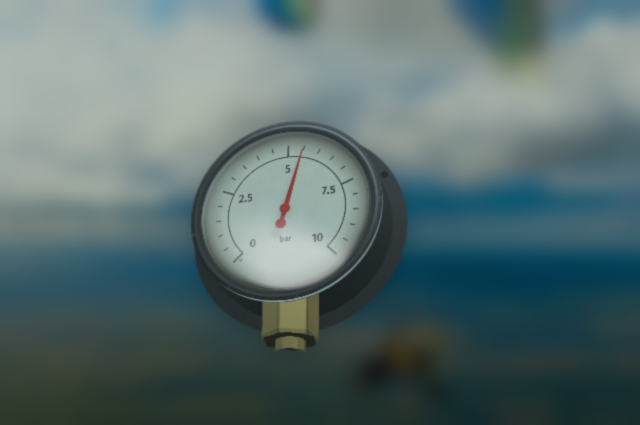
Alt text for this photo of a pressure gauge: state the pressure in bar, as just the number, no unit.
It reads 5.5
